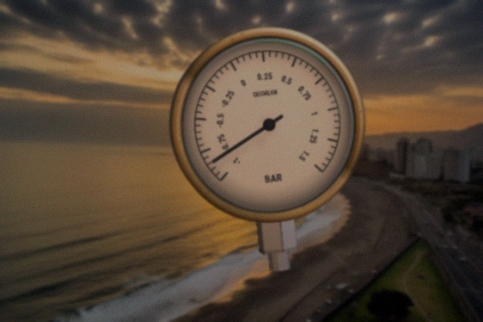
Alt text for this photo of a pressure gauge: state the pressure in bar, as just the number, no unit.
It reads -0.85
